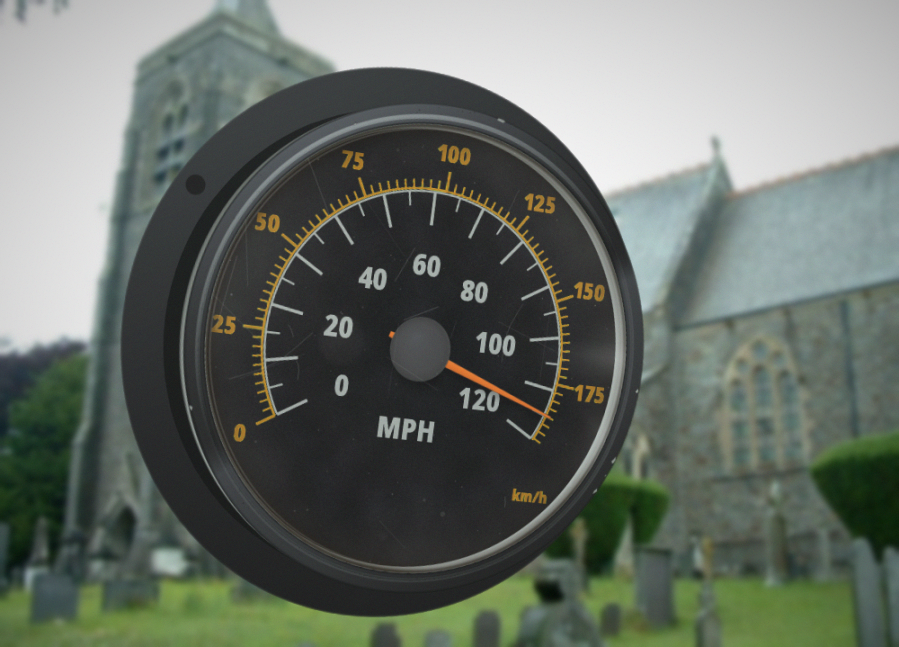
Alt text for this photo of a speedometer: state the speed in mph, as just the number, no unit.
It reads 115
